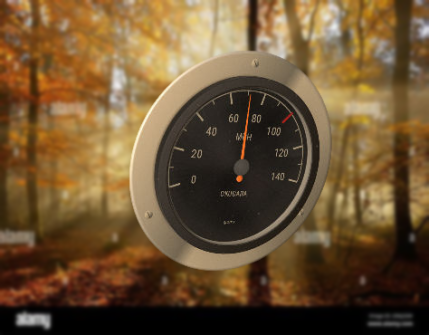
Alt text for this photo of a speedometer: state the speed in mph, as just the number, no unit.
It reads 70
